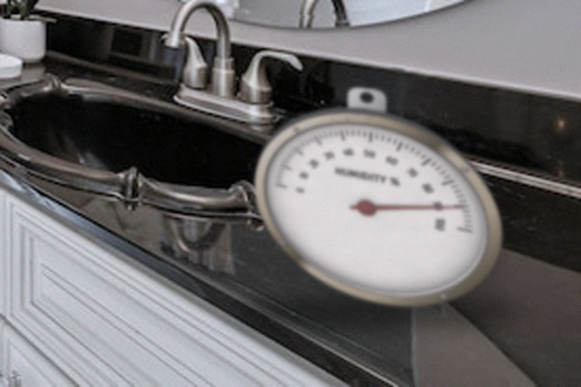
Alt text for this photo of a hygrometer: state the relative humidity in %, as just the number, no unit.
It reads 90
